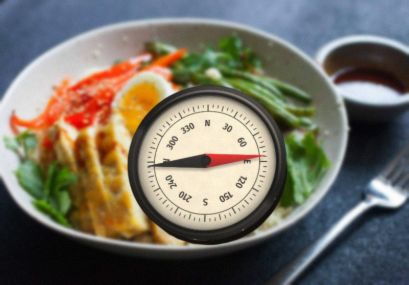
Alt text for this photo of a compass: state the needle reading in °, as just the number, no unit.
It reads 85
